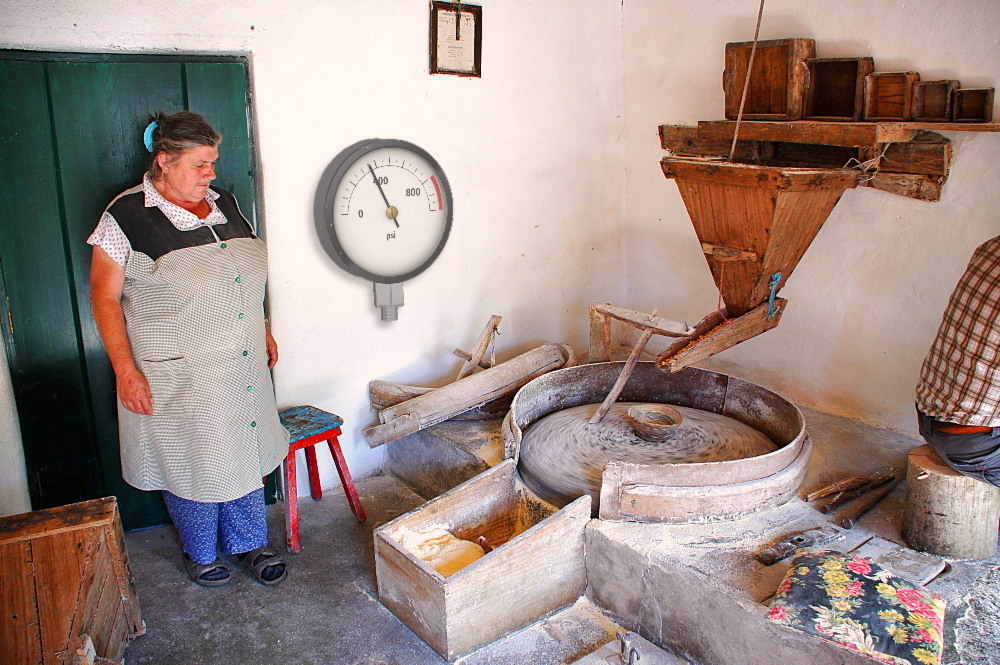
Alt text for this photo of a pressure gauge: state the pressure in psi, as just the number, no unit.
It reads 350
